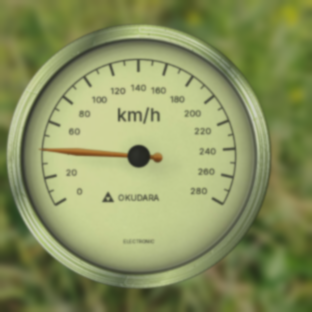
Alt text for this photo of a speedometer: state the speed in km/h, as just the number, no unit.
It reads 40
